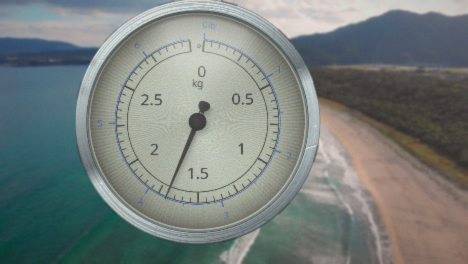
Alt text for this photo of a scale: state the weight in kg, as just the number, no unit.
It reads 1.7
